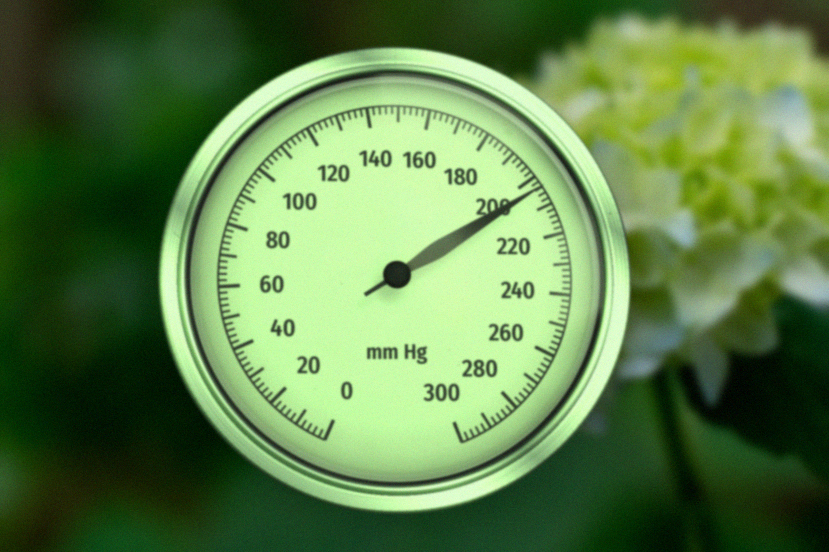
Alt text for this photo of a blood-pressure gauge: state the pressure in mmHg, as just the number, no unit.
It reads 204
